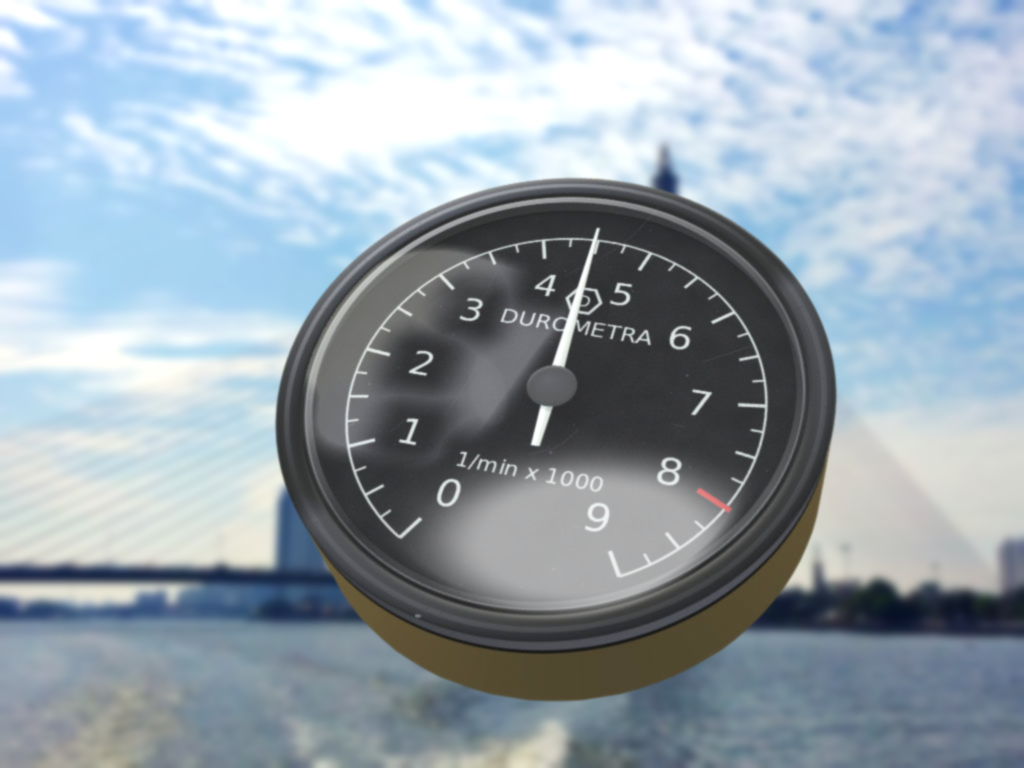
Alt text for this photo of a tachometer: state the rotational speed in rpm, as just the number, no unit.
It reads 4500
